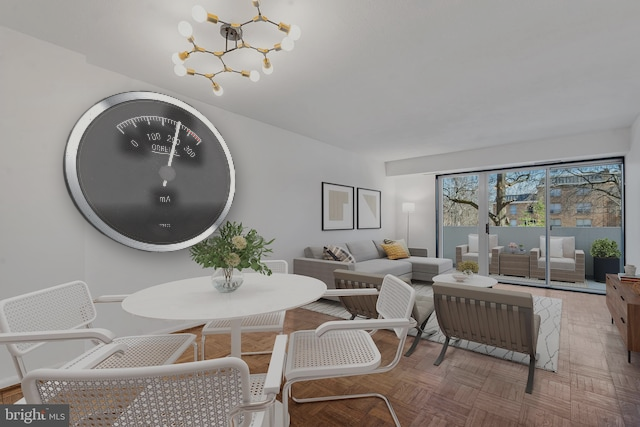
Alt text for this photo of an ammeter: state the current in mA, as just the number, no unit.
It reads 200
